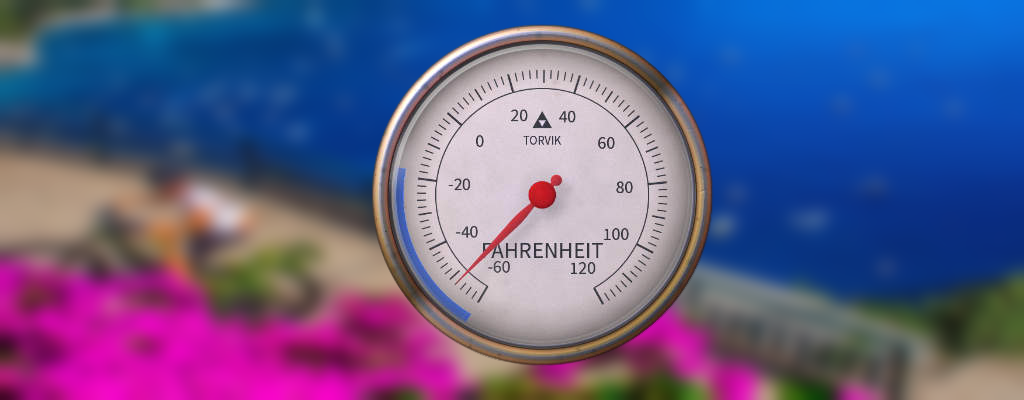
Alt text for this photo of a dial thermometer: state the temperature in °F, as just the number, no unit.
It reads -52
